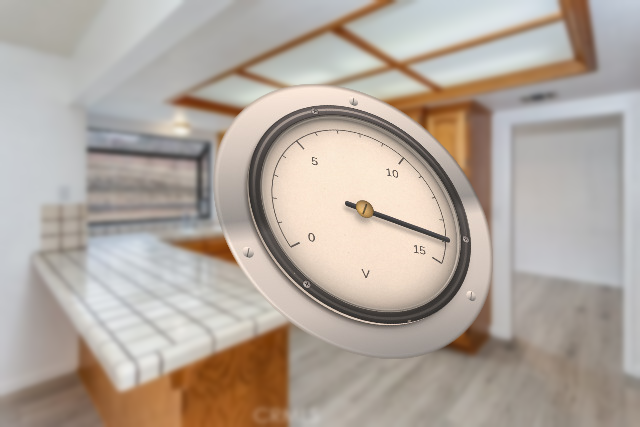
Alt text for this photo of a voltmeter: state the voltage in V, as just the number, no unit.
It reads 14
